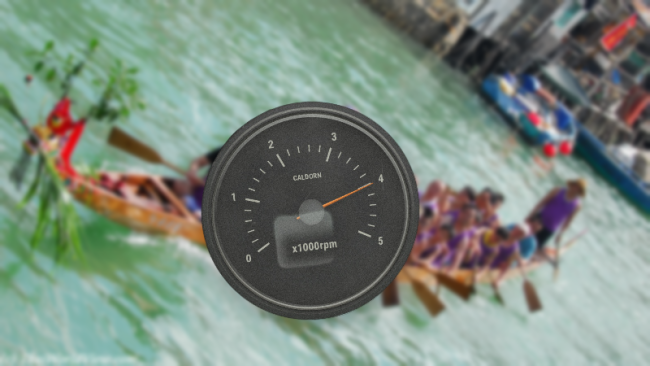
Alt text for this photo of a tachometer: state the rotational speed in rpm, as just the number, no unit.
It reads 4000
